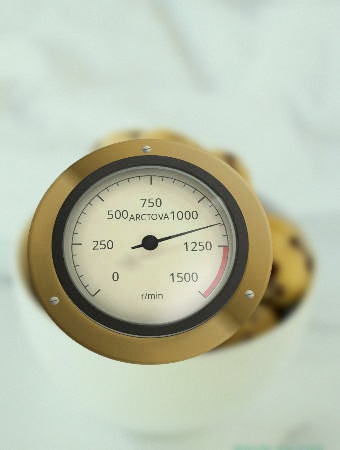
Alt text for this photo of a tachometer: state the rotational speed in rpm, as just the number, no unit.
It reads 1150
